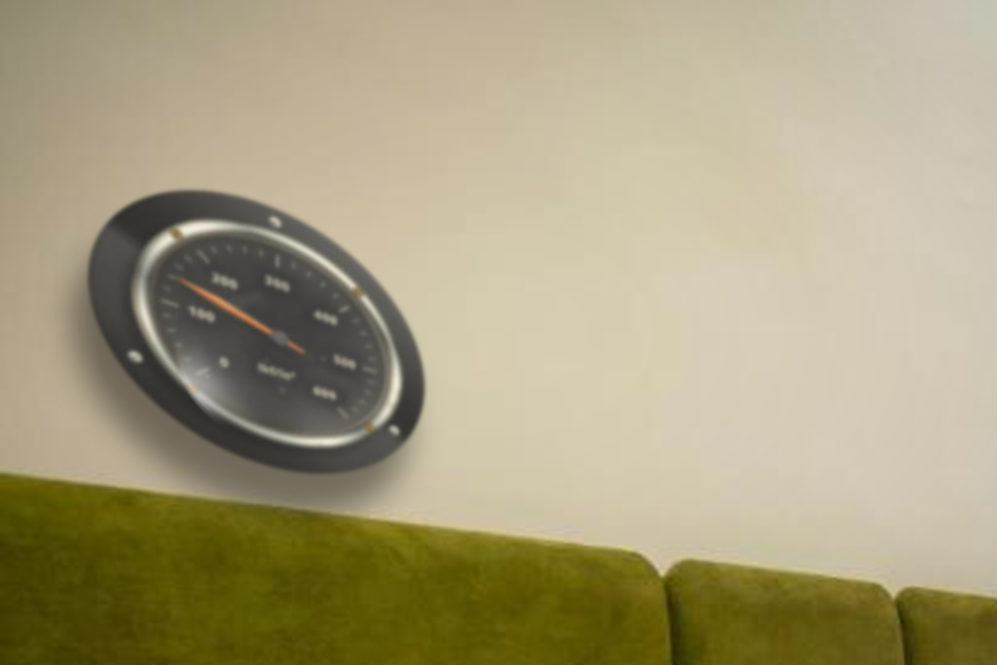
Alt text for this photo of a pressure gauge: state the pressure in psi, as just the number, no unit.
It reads 140
